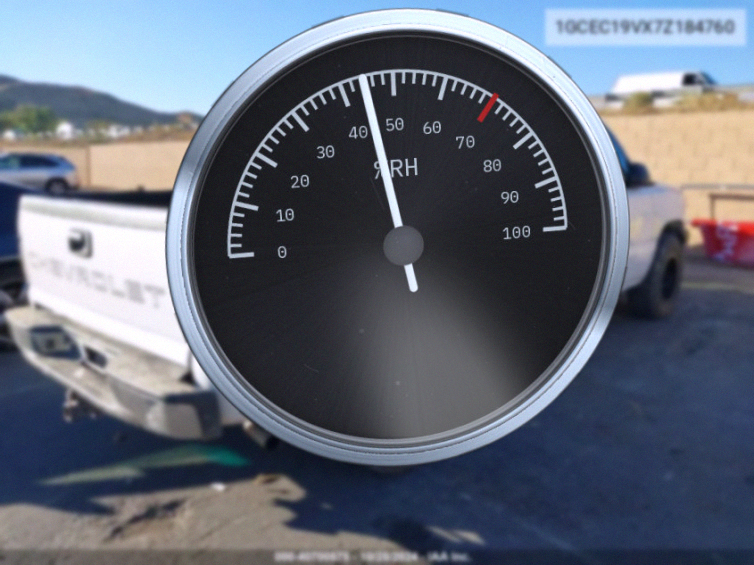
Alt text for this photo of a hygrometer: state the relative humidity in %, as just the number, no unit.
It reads 44
